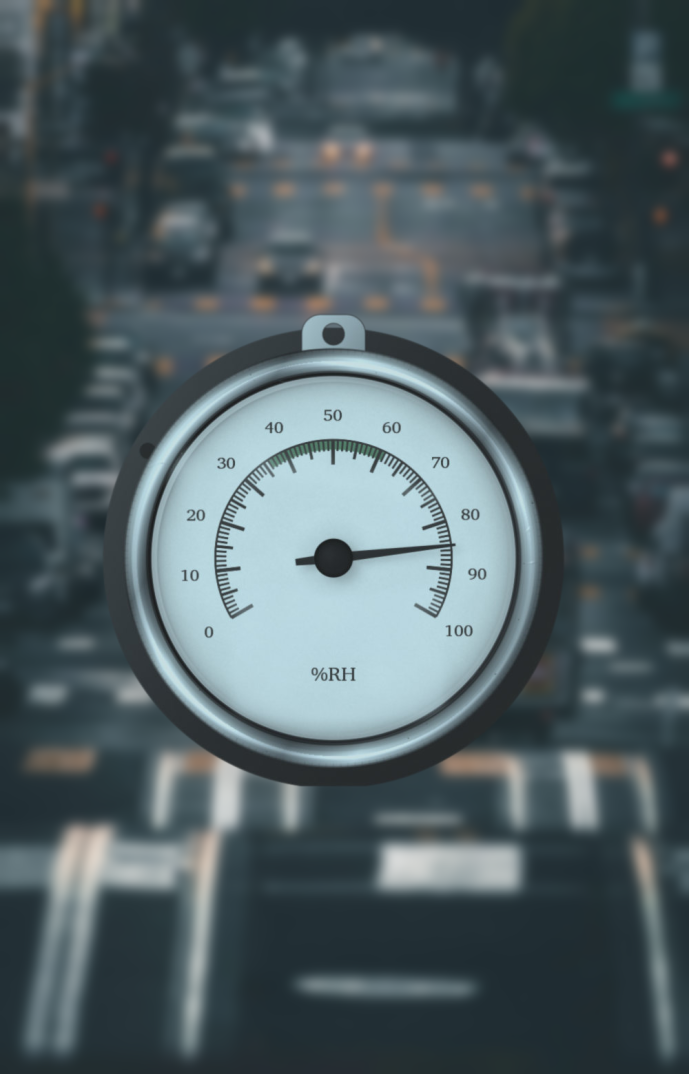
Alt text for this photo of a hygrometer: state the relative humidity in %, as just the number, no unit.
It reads 85
